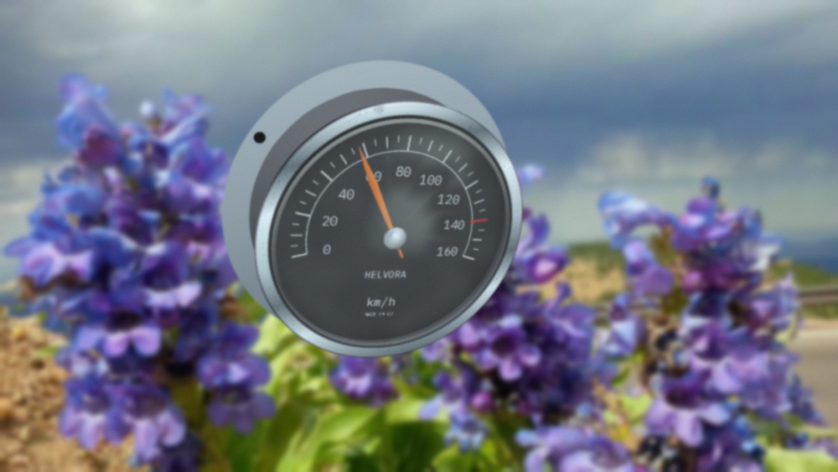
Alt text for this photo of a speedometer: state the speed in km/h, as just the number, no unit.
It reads 57.5
